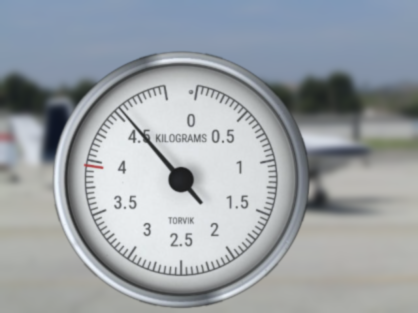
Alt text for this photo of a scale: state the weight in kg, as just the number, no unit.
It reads 4.55
